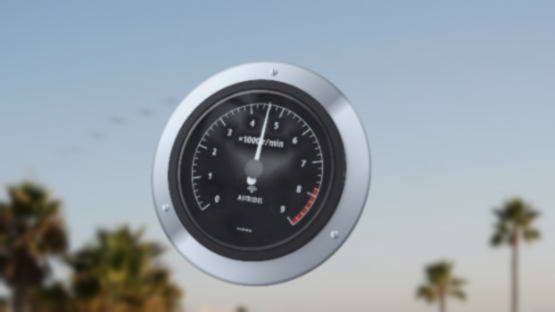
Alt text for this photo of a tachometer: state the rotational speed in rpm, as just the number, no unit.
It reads 4600
